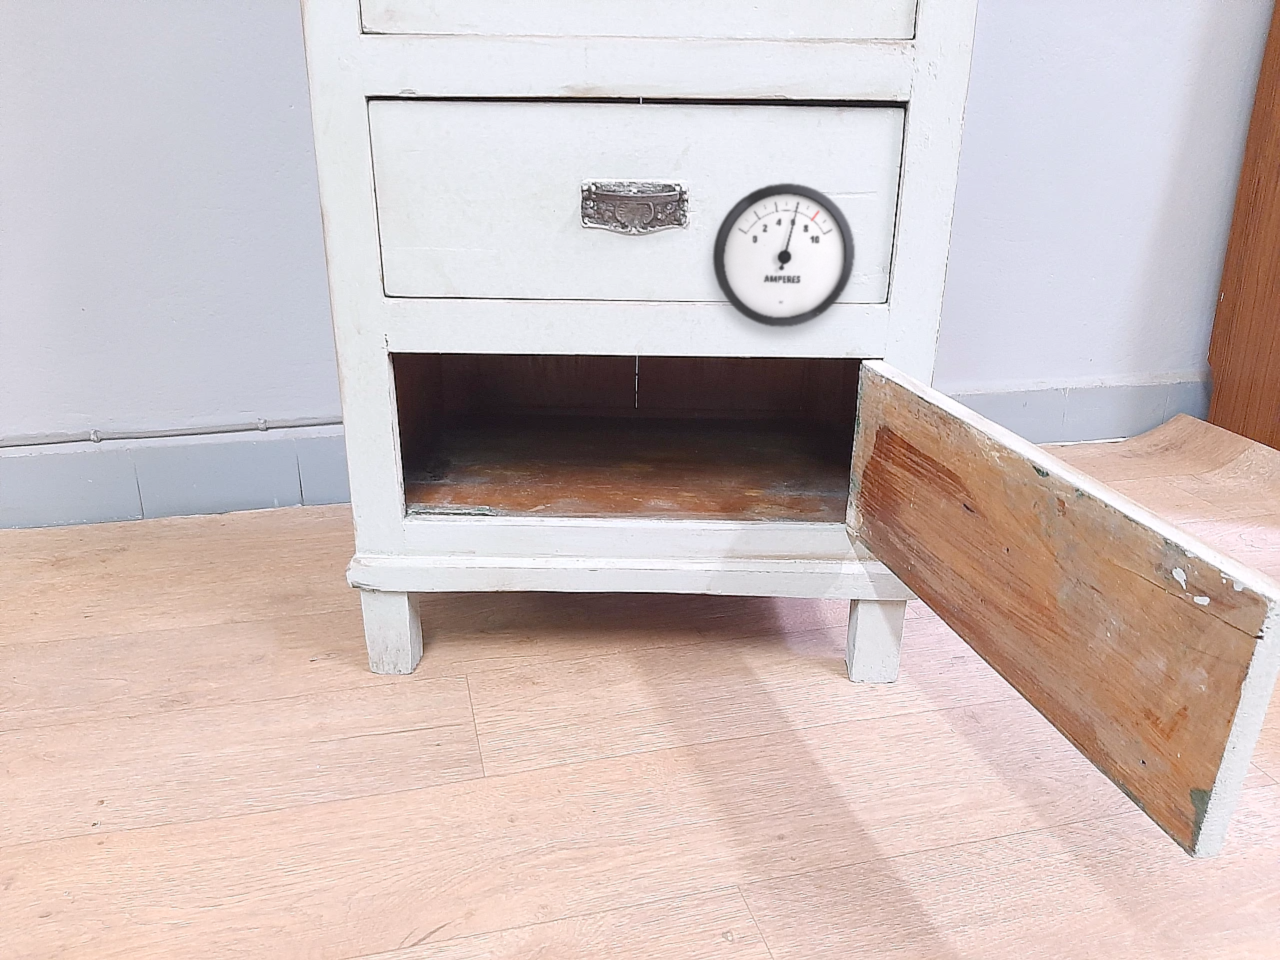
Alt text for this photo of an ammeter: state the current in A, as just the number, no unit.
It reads 6
